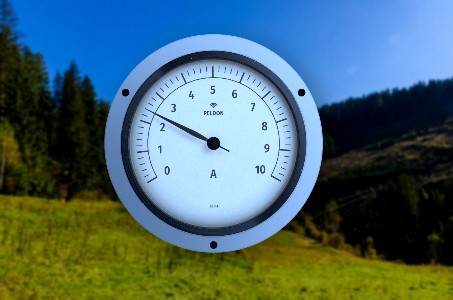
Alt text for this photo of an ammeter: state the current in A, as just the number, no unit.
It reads 2.4
